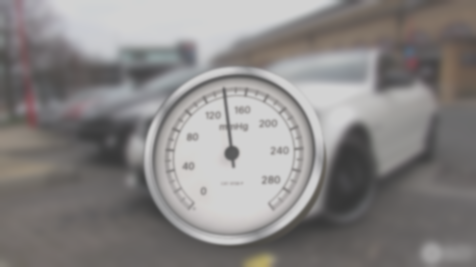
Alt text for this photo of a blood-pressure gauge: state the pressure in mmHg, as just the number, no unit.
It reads 140
